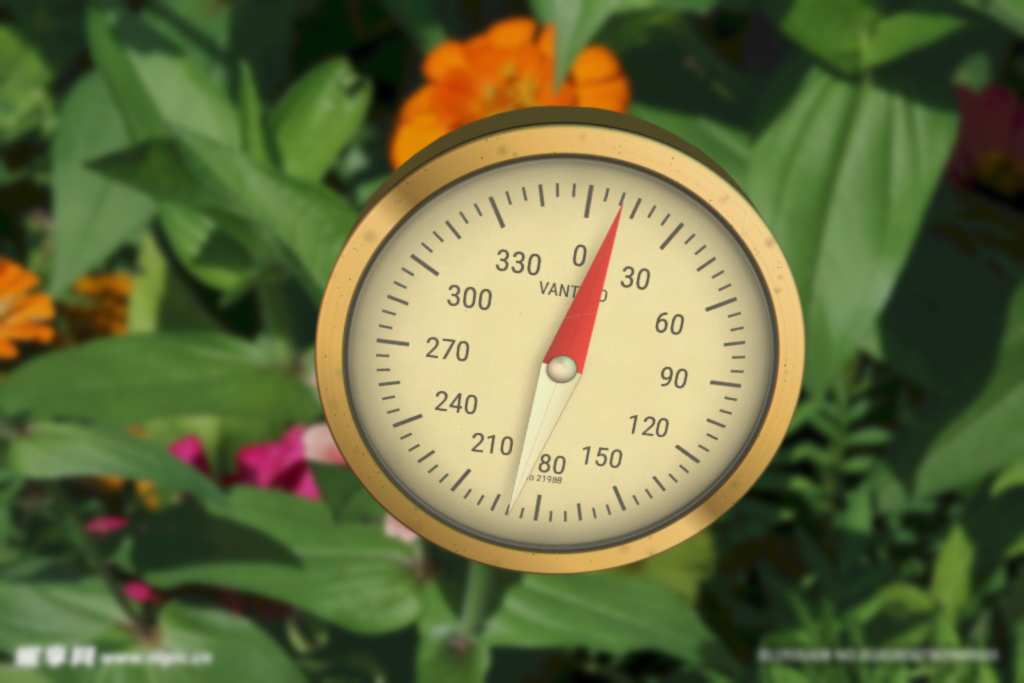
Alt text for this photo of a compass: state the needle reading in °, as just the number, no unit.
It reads 10
